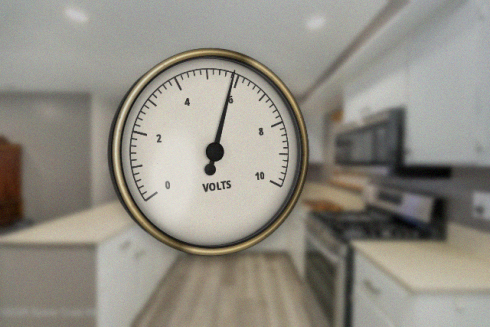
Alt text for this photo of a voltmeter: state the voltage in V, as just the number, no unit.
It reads 5.8
